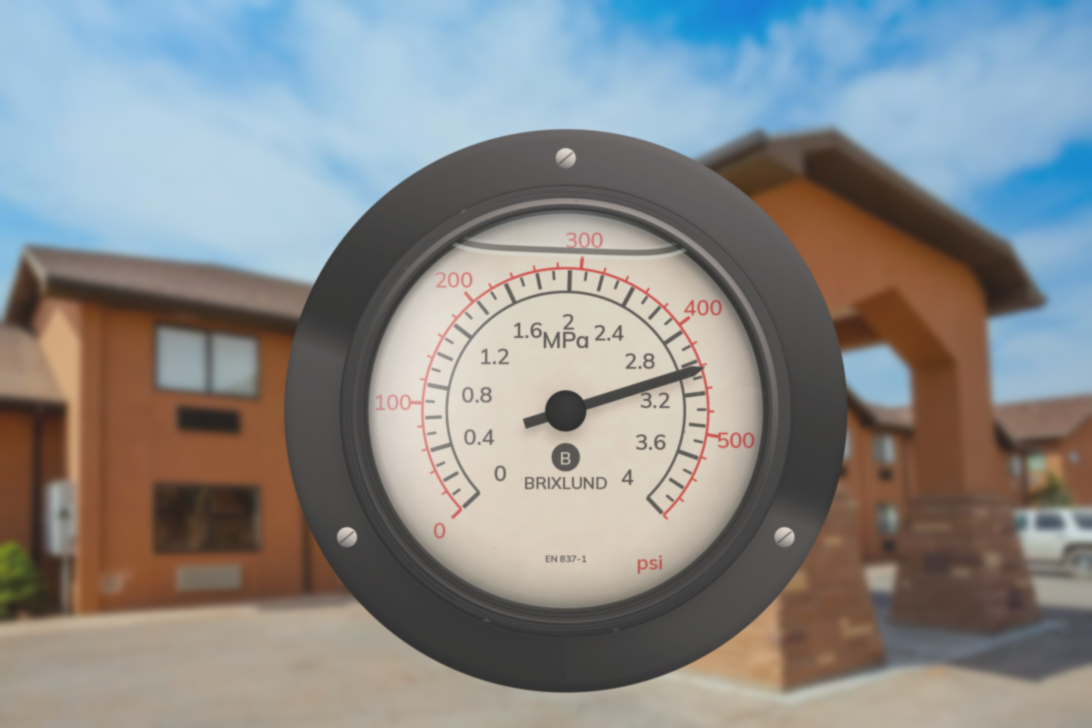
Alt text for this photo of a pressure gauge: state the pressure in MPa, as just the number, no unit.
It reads 3.05
